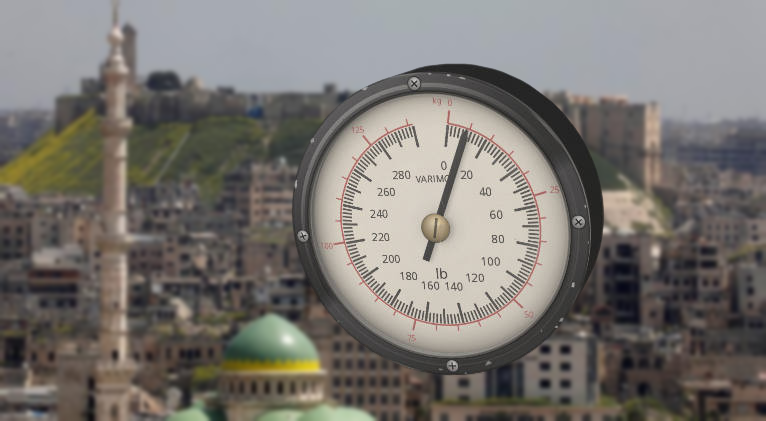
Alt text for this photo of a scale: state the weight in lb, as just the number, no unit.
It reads 10
